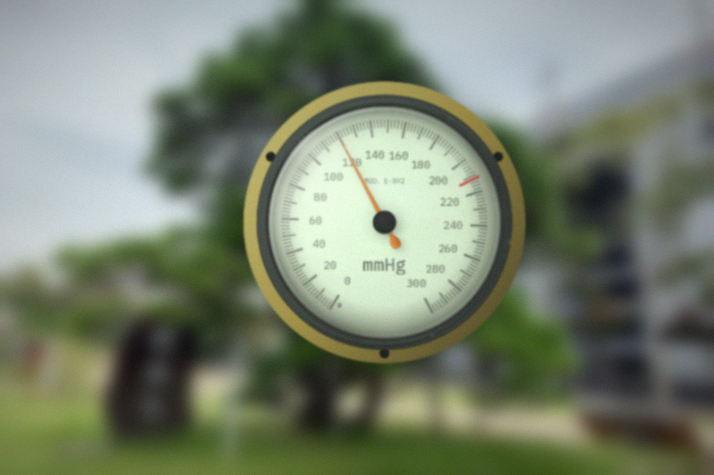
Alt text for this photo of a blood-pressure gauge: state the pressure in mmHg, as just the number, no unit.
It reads 120
